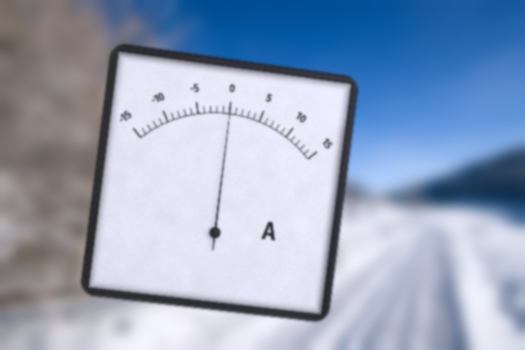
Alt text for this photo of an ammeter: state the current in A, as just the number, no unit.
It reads 0
